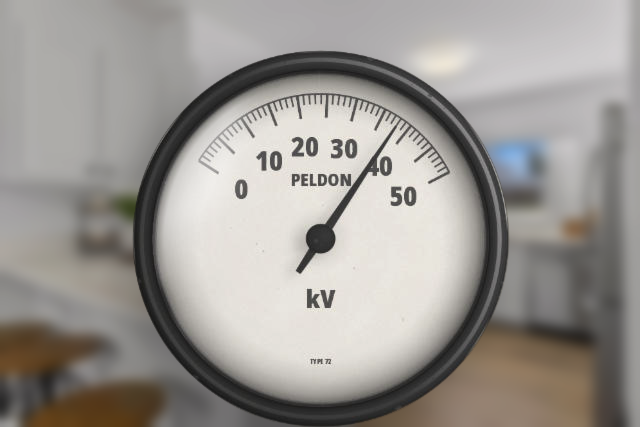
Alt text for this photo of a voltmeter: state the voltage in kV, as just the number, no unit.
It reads 38
